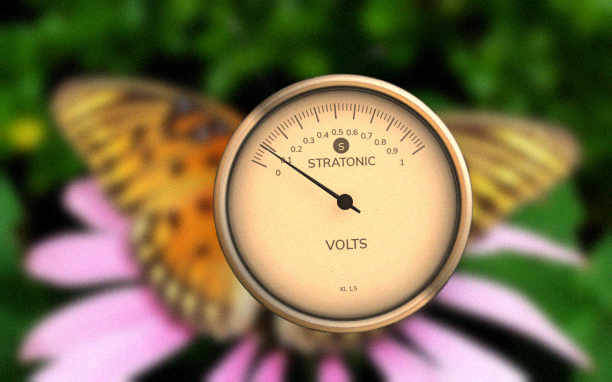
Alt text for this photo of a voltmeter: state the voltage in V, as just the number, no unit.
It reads 0.08
